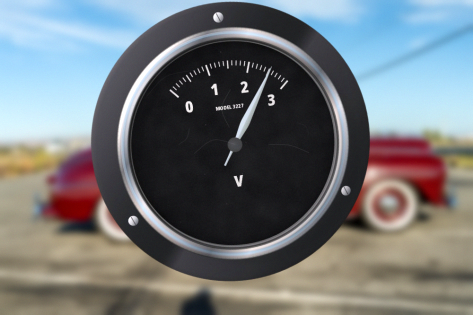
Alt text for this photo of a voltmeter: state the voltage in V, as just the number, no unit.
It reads 2.5
